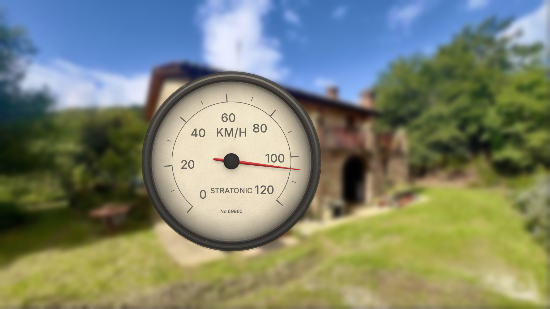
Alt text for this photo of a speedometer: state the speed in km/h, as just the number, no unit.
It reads 105
